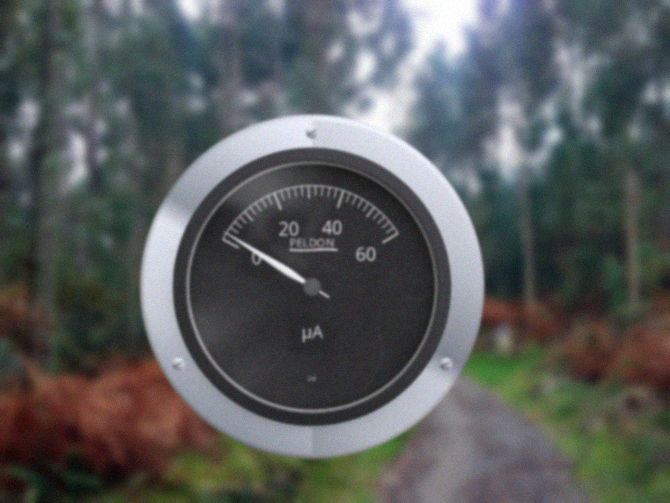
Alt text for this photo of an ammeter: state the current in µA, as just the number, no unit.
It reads 2
